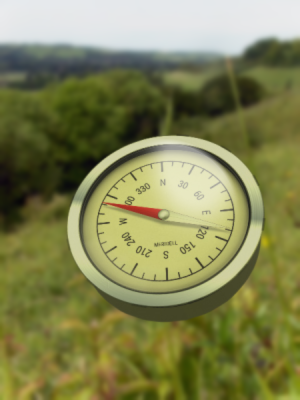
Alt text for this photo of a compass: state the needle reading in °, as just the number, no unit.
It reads 290
